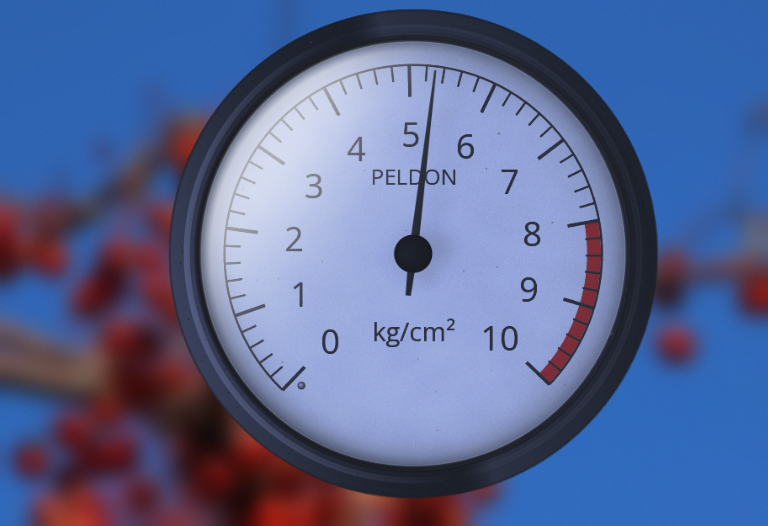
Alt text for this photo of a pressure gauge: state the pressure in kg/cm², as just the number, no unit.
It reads 5.3
